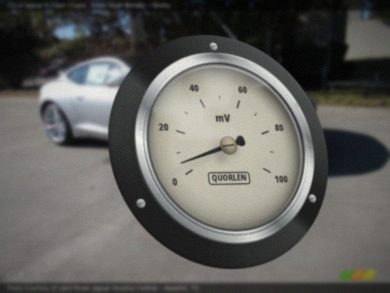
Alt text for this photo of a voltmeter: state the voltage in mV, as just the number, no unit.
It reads 5
